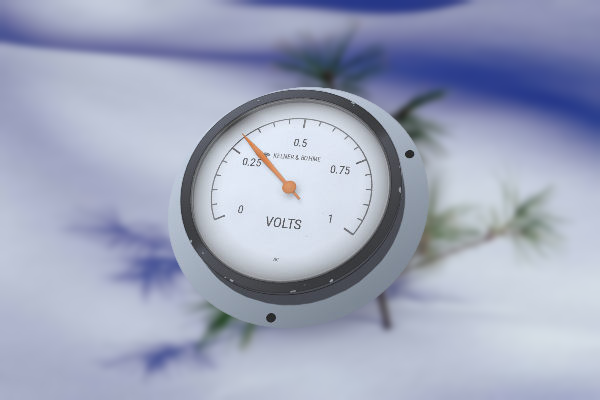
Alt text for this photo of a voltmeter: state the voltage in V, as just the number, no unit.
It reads 0.3
